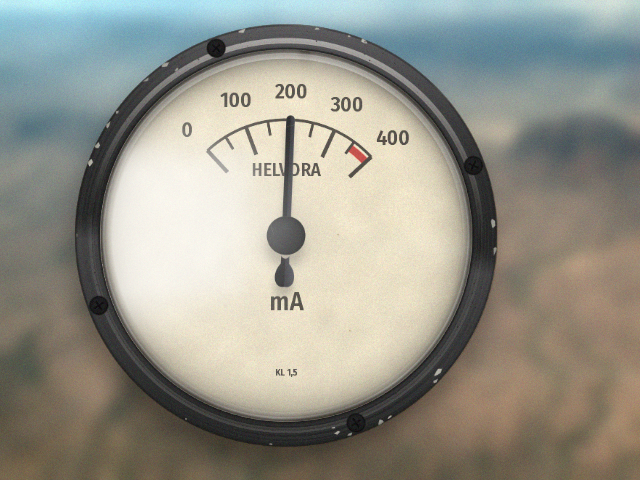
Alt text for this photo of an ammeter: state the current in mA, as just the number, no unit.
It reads 200
